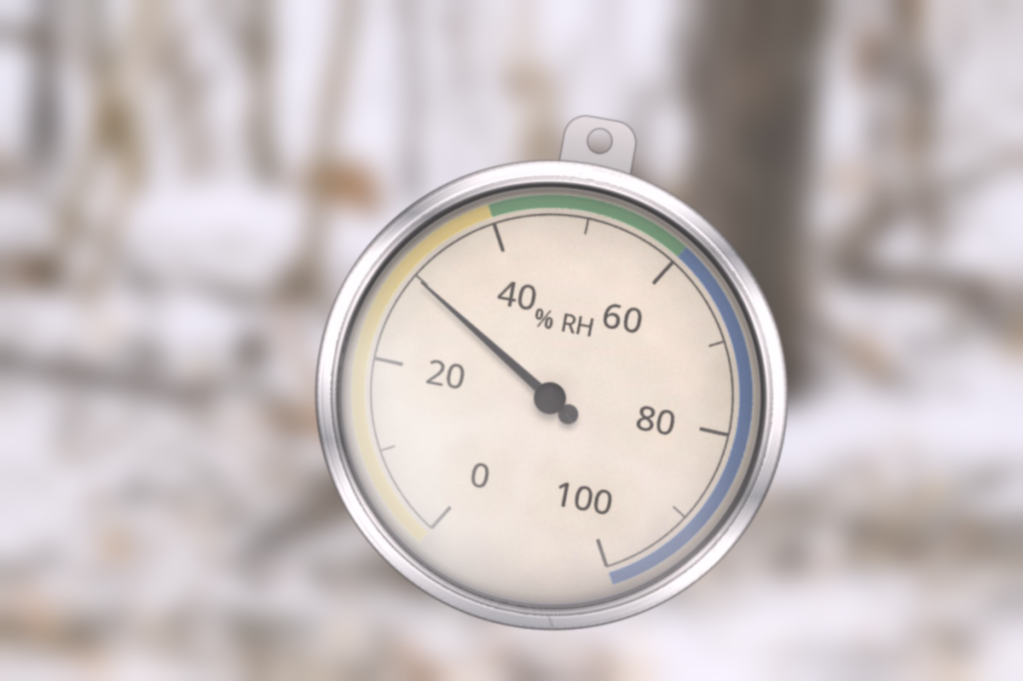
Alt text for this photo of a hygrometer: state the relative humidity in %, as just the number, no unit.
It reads 30
